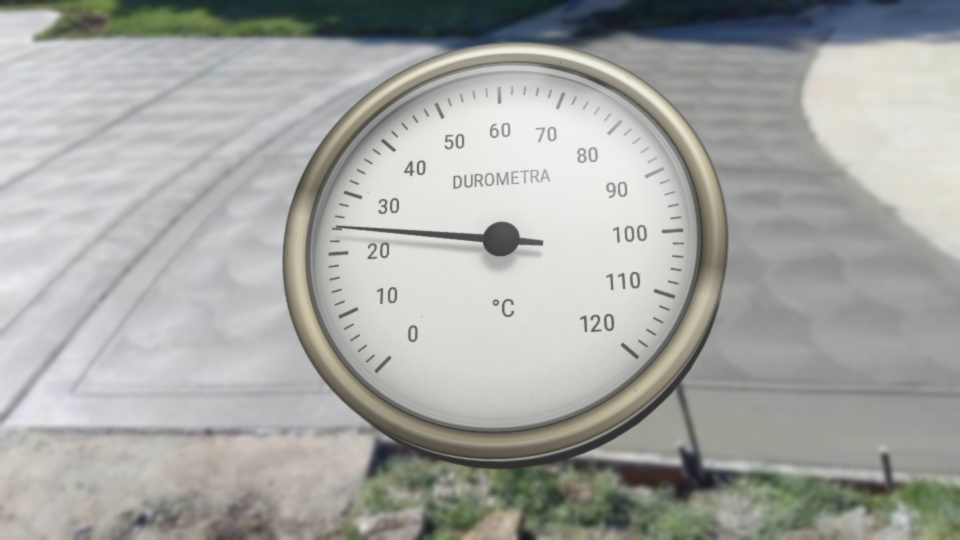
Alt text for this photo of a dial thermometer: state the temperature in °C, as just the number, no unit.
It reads 24
